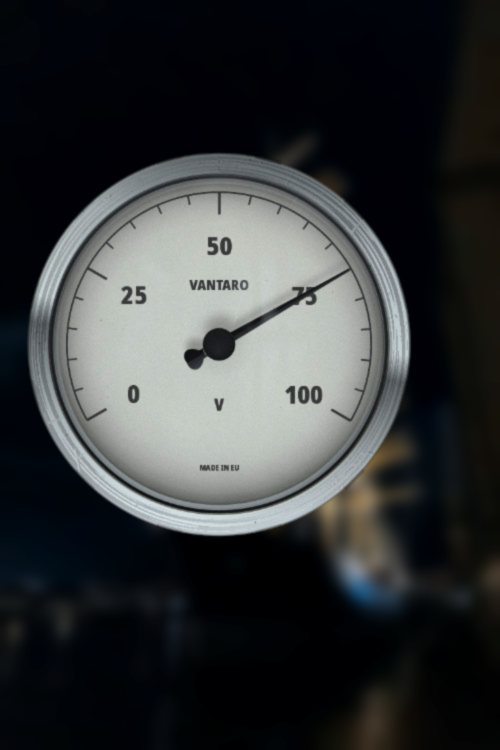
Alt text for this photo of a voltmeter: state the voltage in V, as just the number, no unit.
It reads 75
